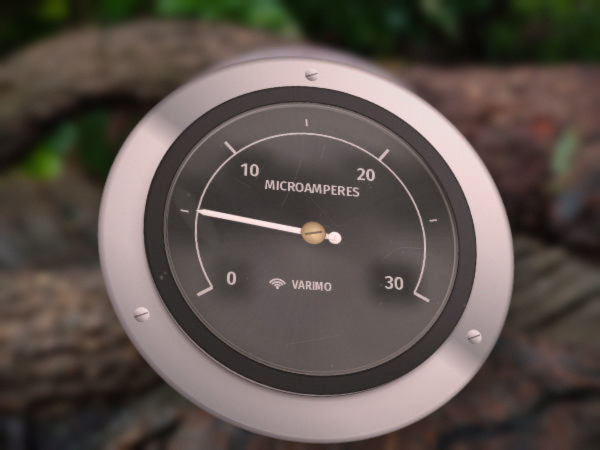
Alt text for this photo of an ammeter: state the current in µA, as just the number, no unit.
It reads 5
